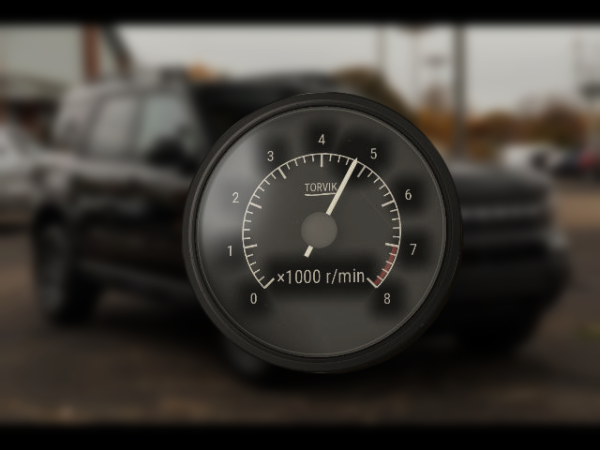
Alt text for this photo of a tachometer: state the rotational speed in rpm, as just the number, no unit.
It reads 4800
